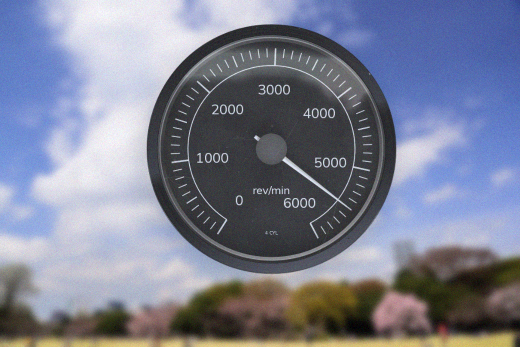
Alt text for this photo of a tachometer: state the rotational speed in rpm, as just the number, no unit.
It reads 5500
